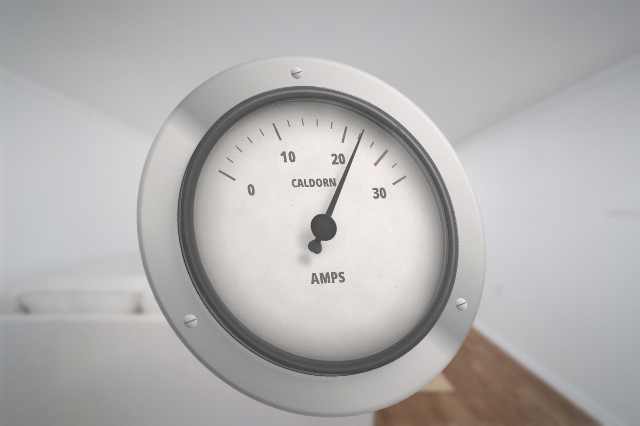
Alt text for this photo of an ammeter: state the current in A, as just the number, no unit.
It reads 22
